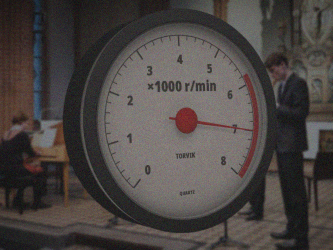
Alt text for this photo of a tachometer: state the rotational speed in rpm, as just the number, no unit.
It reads 7000
